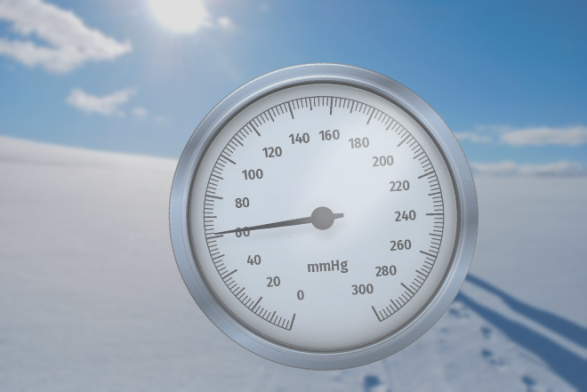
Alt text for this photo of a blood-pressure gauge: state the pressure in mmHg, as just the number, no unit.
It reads 62
